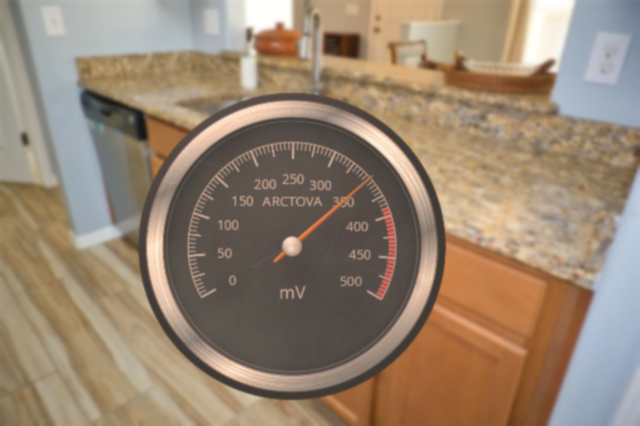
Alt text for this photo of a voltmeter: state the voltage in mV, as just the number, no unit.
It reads 350
